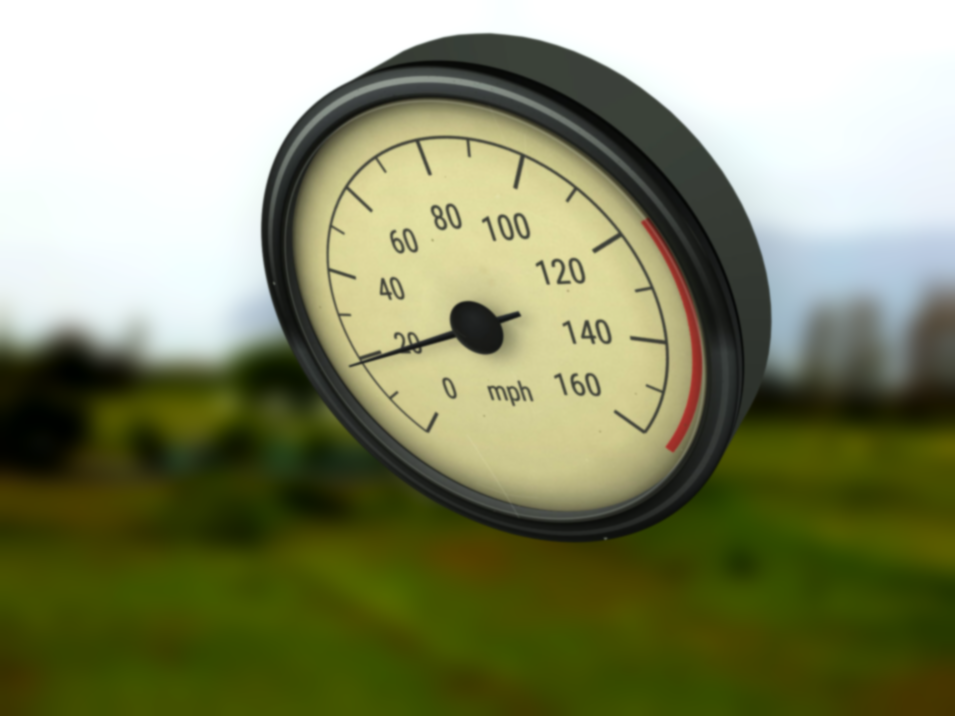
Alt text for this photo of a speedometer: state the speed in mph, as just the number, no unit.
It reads 20
